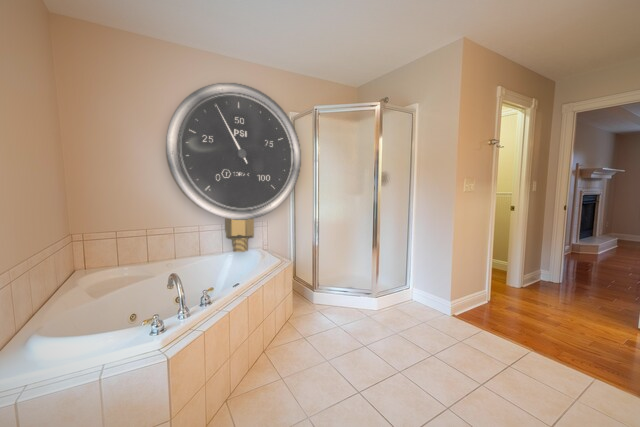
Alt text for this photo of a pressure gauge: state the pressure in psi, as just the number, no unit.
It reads 40
